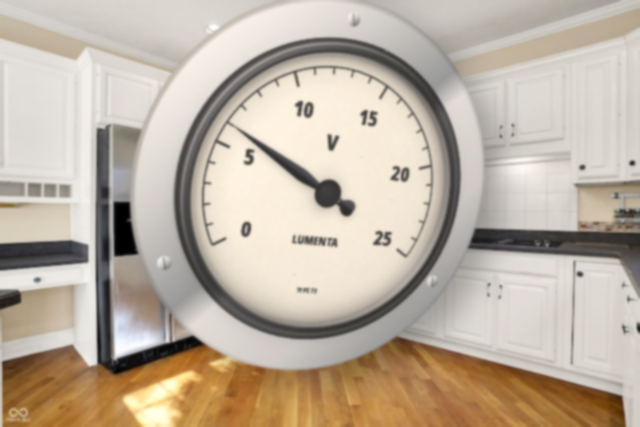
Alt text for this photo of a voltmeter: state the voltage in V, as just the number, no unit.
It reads 6
